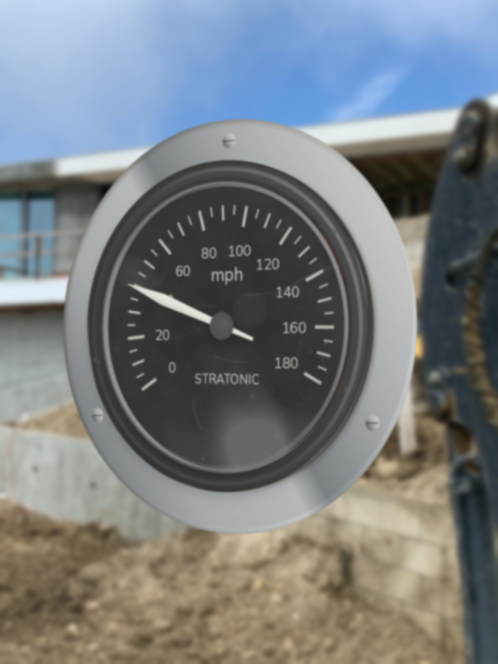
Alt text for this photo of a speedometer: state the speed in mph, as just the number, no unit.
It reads 40
